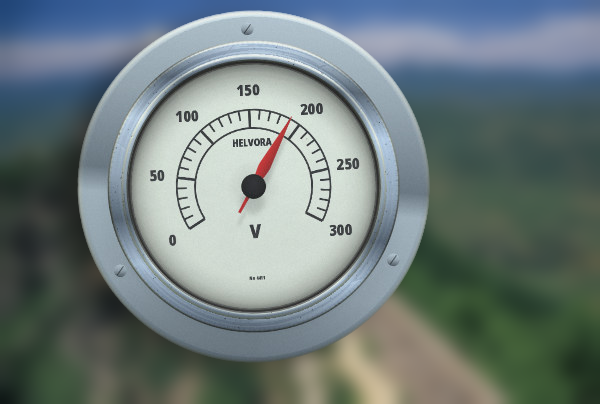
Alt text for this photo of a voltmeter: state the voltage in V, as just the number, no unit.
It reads 190
